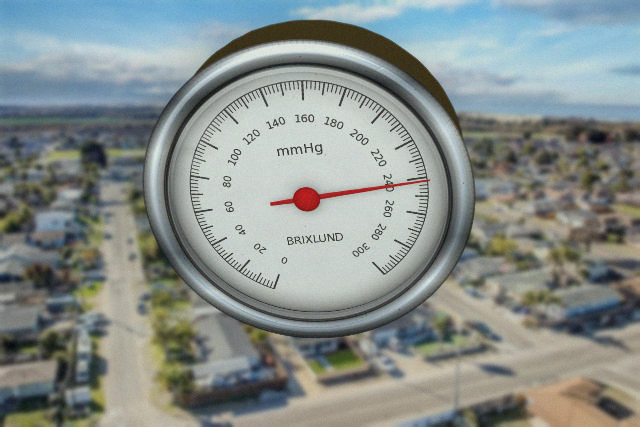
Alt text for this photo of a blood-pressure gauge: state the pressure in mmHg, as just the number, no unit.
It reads 240
